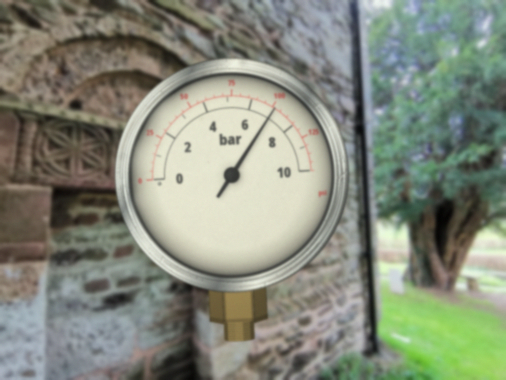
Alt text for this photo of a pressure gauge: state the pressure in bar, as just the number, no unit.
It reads 7
